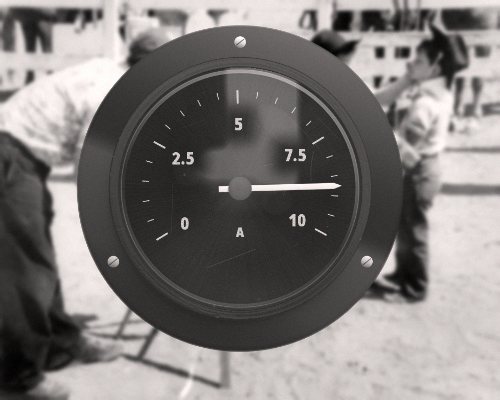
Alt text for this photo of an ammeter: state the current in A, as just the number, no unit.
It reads 8.75
